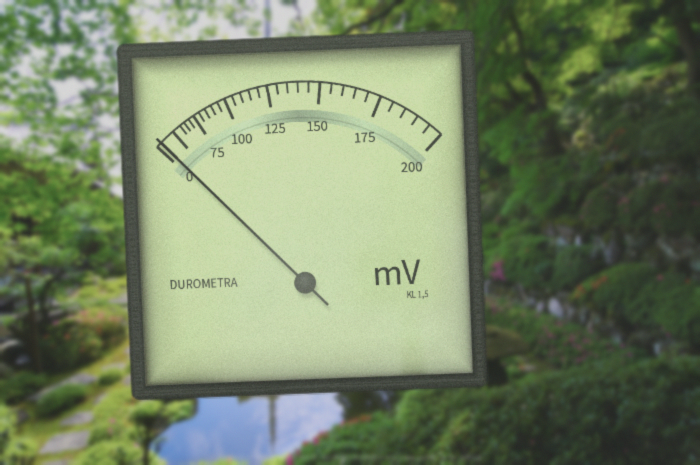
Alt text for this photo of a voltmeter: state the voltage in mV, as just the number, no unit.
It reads 25
